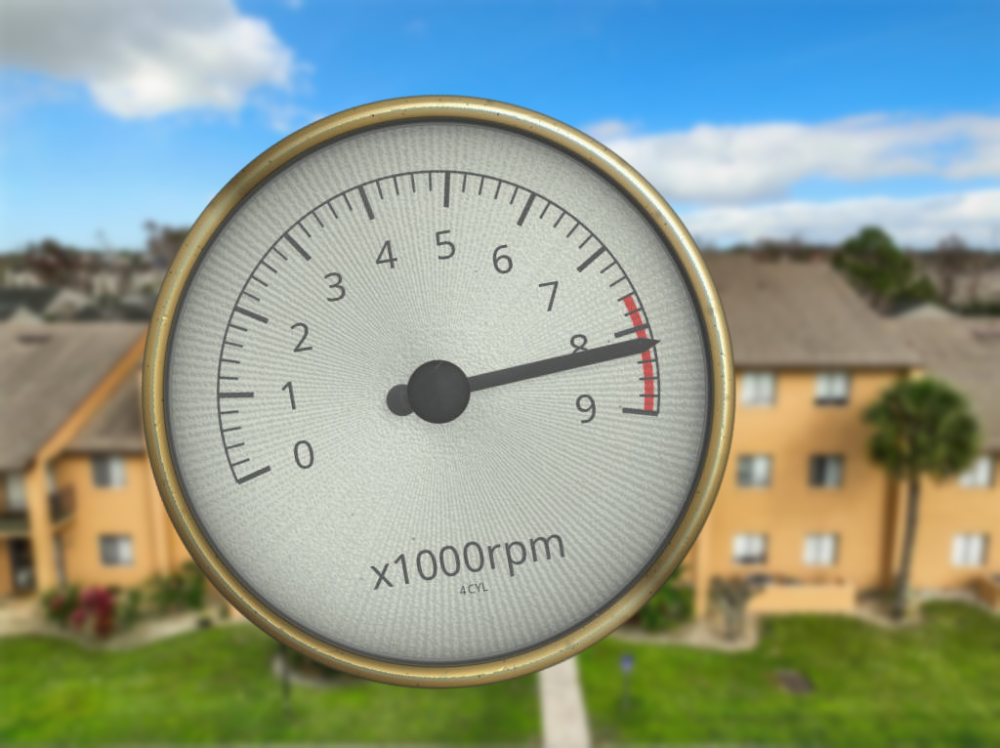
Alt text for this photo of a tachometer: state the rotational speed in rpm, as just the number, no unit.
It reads 8200
